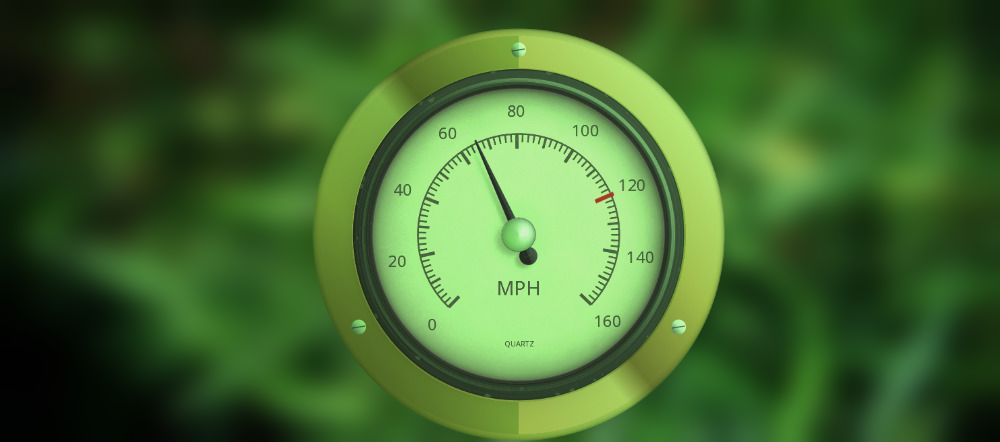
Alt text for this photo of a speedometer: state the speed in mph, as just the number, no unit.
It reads 66
